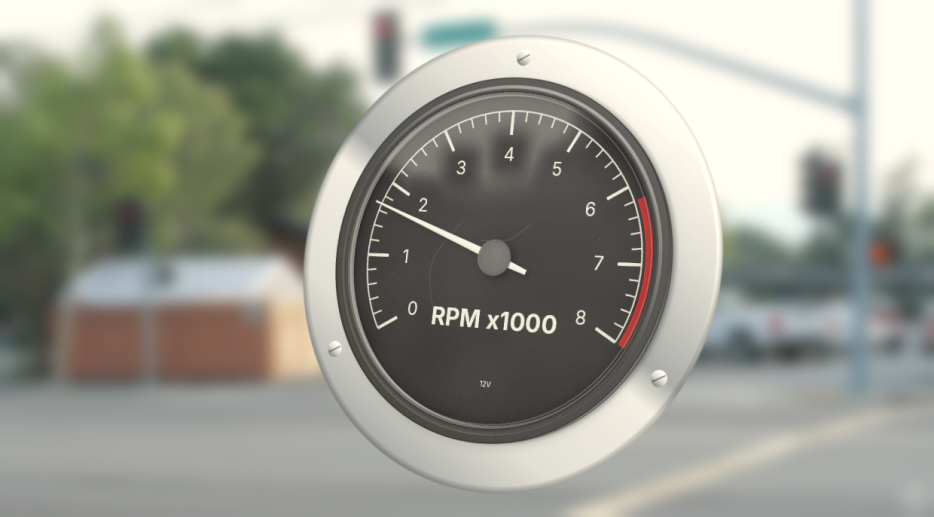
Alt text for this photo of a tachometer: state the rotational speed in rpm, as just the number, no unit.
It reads 1700
